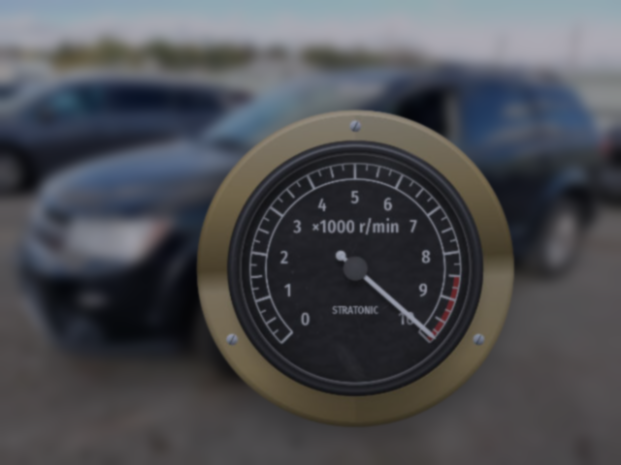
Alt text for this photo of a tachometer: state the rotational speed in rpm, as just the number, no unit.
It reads 9875
